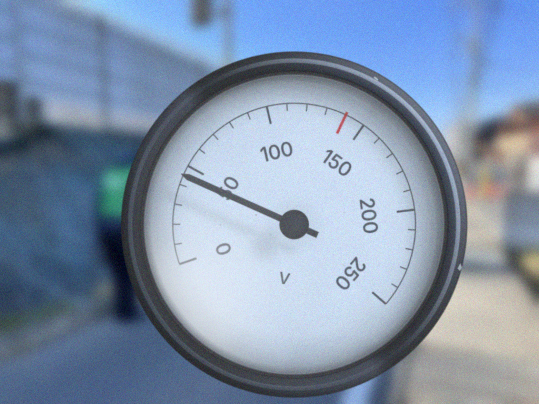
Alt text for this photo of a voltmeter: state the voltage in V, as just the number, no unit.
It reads 45
